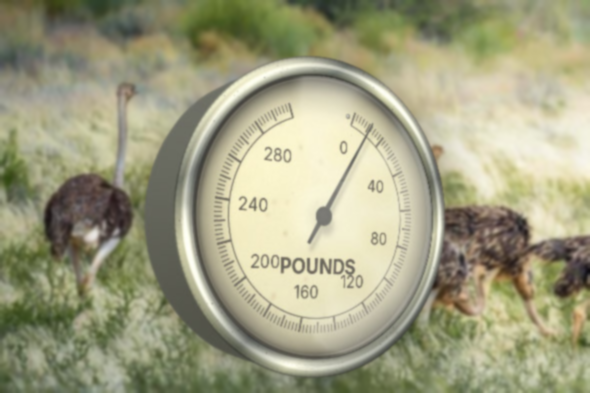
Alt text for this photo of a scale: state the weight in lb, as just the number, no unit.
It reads 10
